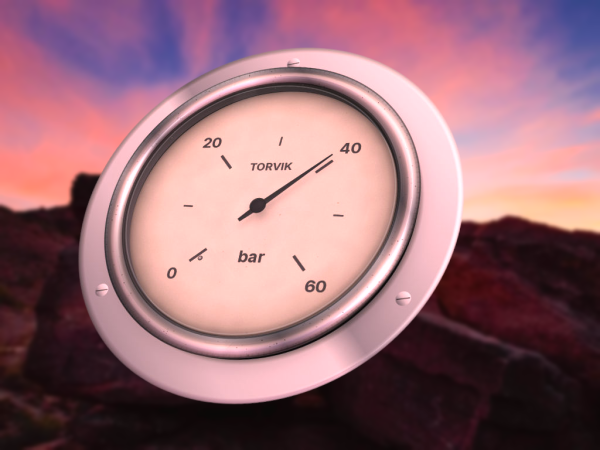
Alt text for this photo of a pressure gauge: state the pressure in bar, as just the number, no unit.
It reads 40
